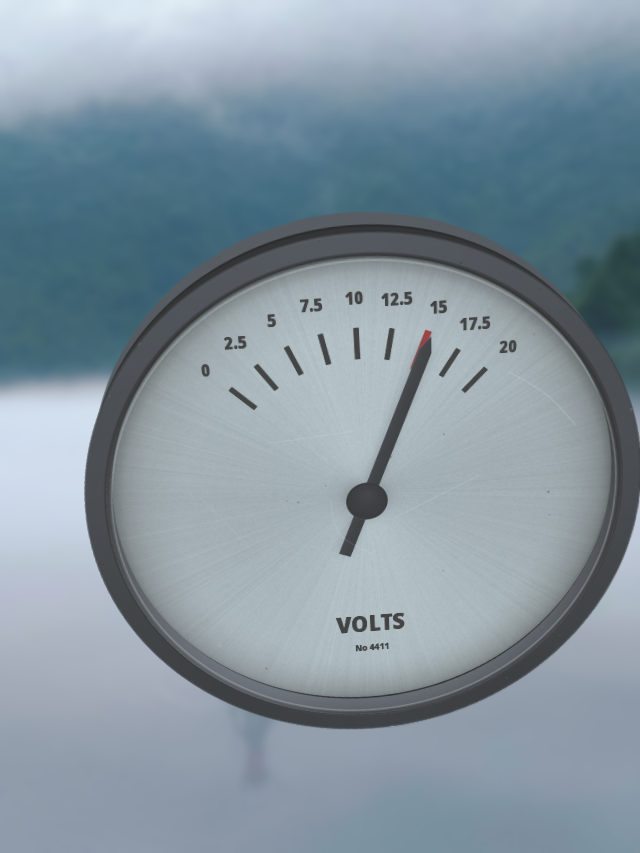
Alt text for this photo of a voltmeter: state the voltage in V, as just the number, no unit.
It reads 15
